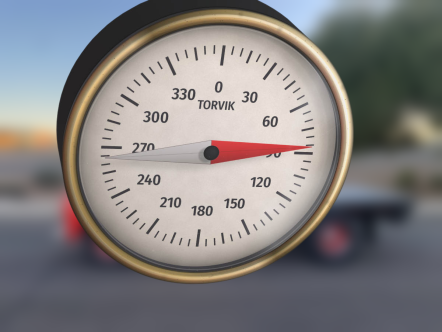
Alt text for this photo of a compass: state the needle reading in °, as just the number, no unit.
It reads 85
